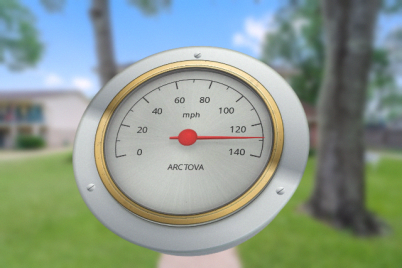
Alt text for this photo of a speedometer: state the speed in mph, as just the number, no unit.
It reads 130
